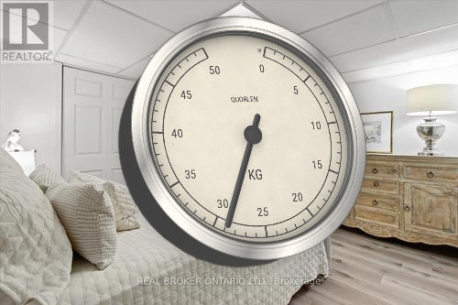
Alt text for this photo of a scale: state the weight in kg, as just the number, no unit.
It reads 29
